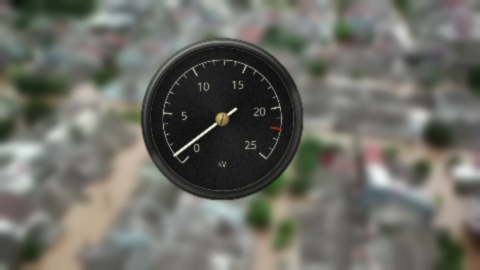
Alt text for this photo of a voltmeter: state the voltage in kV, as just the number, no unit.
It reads 1
